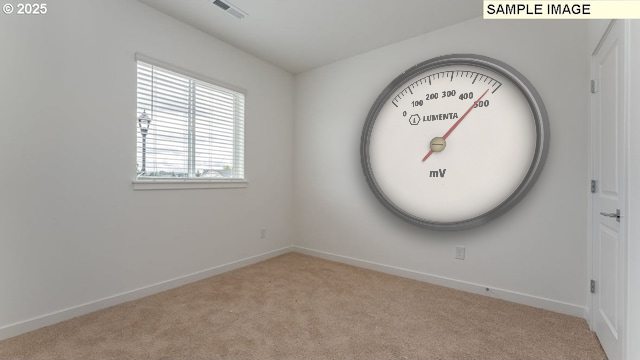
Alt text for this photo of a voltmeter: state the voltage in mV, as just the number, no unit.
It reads 480
